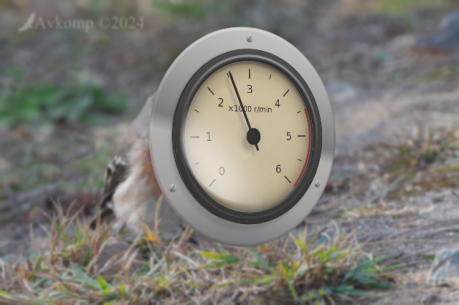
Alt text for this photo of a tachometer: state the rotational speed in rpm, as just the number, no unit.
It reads 2500
